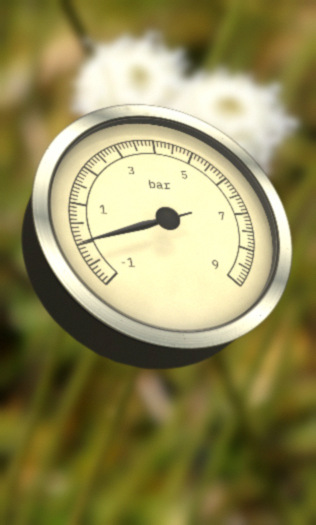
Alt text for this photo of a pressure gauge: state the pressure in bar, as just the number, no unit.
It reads 0
